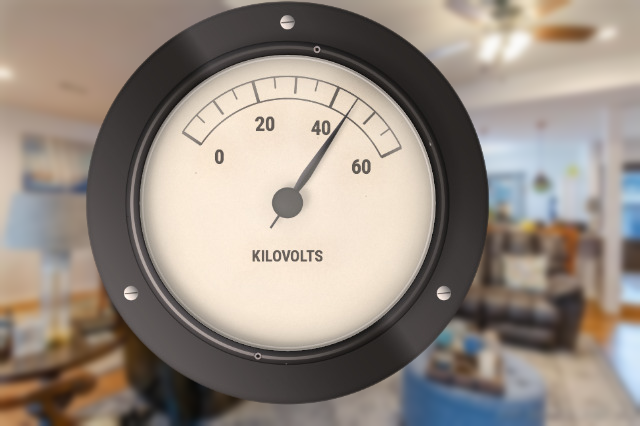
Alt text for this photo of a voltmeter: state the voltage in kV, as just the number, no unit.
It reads 45
